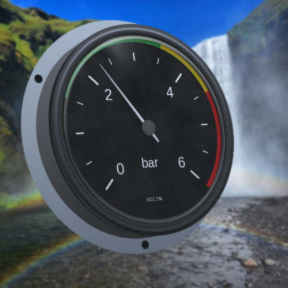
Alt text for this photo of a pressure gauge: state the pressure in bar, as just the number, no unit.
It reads 2.25
